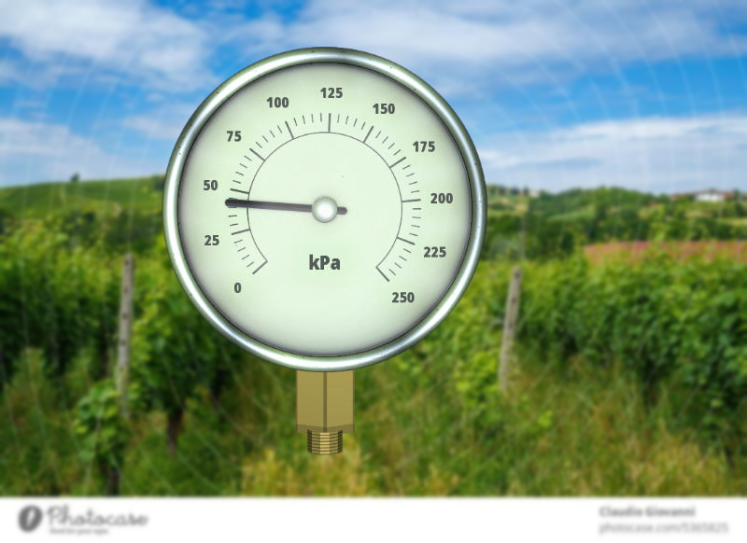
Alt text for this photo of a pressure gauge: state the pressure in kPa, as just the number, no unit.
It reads 42.5
